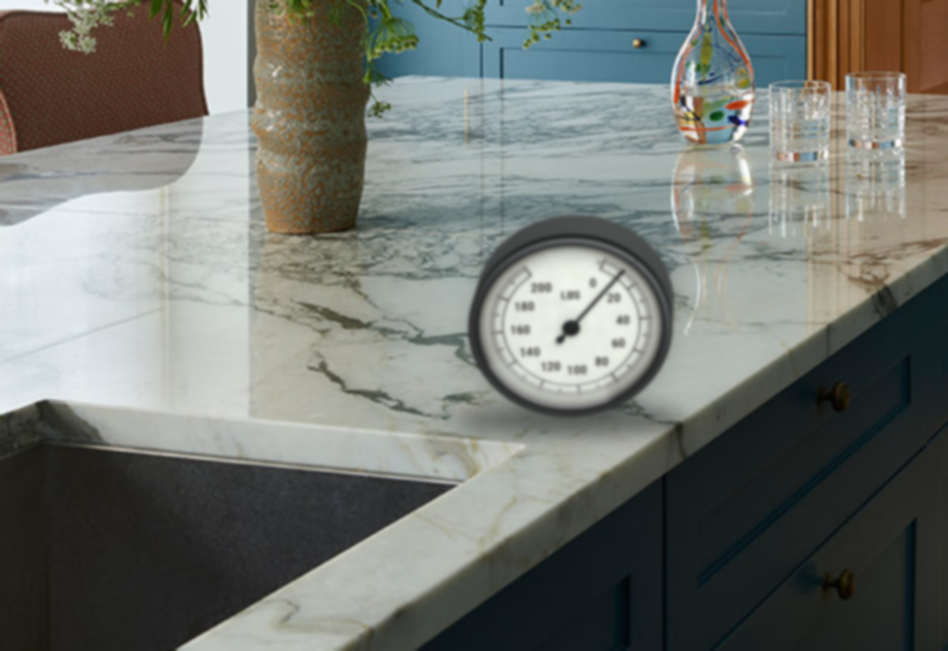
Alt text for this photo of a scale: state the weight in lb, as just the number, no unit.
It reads 10
